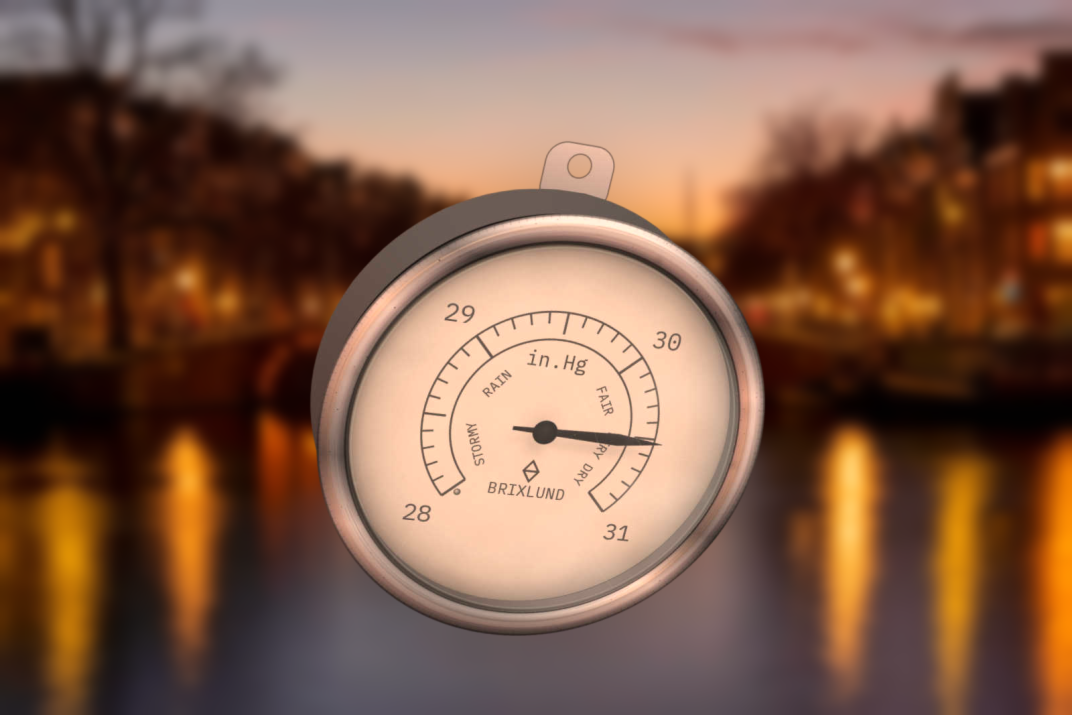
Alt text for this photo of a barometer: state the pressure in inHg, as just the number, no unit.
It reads 30.5
